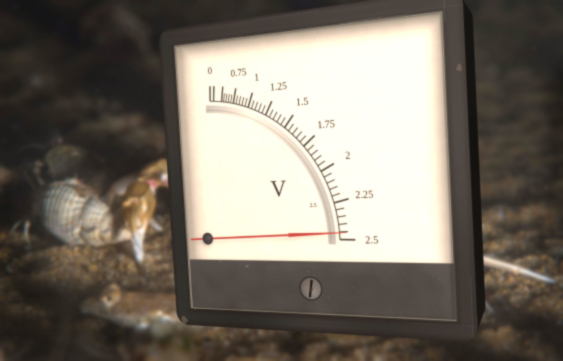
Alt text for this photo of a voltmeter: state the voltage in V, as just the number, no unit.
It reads 2.45
